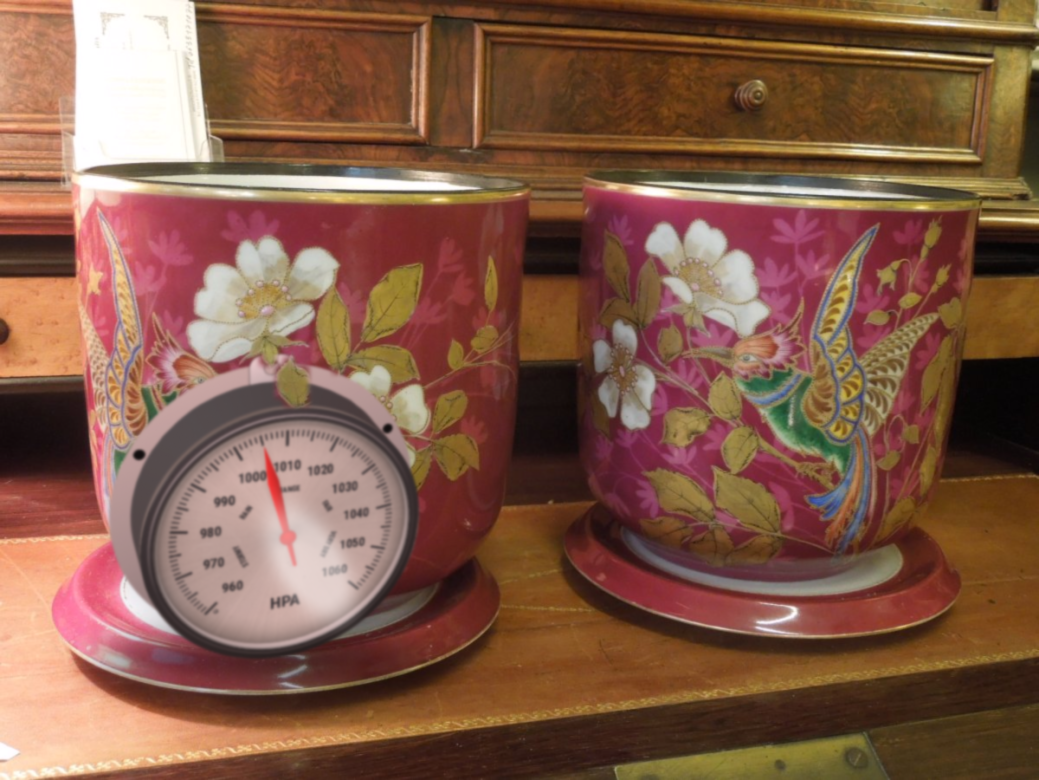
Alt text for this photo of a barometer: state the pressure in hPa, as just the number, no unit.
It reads 1005
